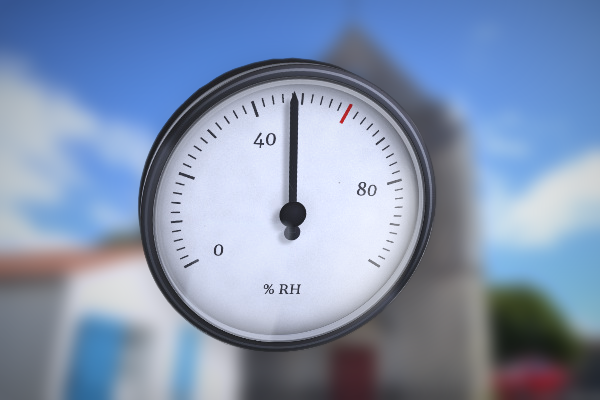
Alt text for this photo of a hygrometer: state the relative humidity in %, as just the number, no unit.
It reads 48
